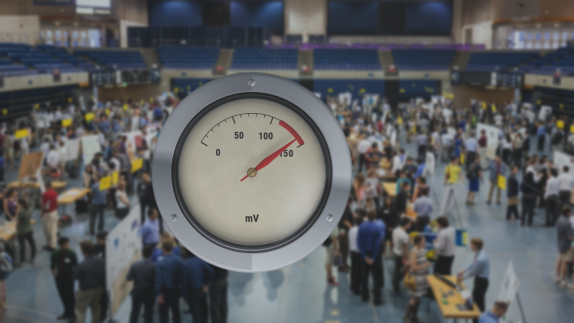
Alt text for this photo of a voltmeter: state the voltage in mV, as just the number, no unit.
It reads 140
